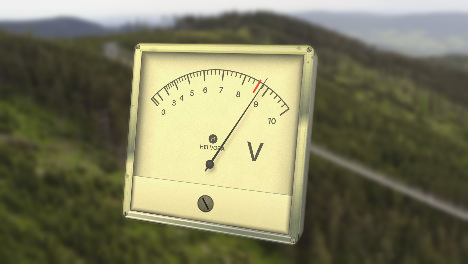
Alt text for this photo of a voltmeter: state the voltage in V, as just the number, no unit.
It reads 8.8
